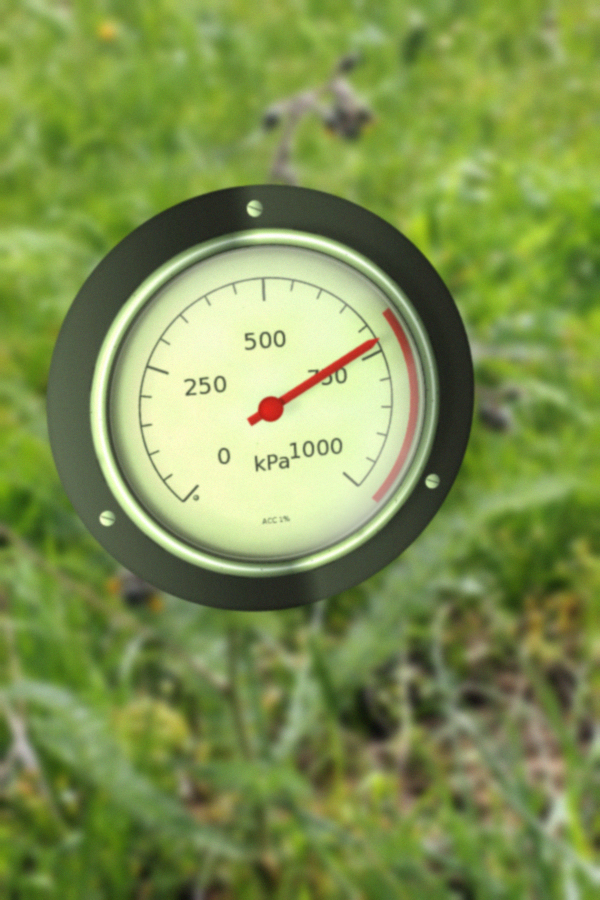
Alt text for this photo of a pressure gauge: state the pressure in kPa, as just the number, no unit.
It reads 725
